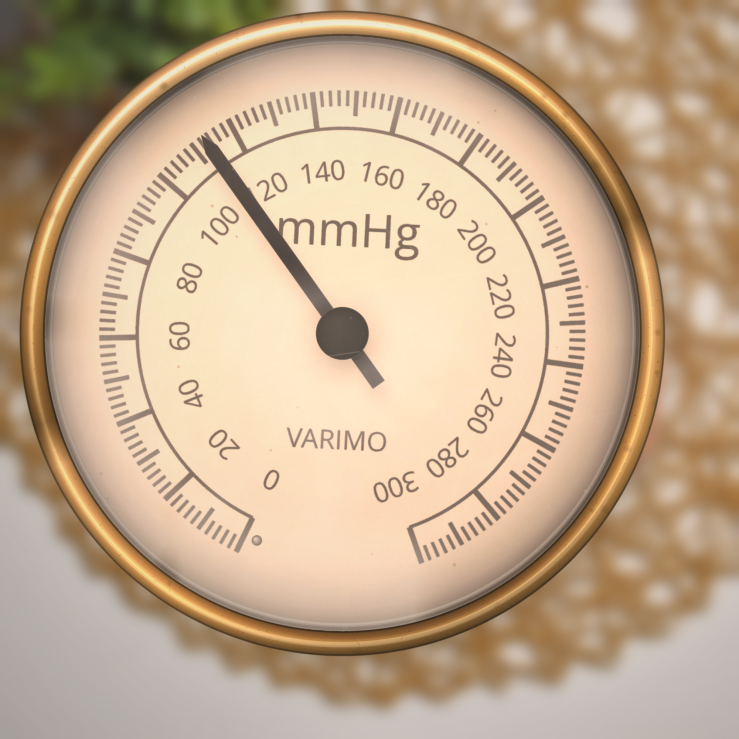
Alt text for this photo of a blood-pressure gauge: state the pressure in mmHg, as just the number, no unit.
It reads 113
